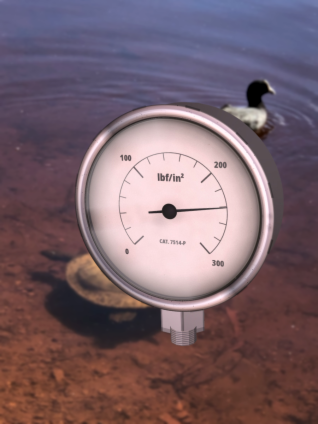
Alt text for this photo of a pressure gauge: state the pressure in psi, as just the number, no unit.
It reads 240
